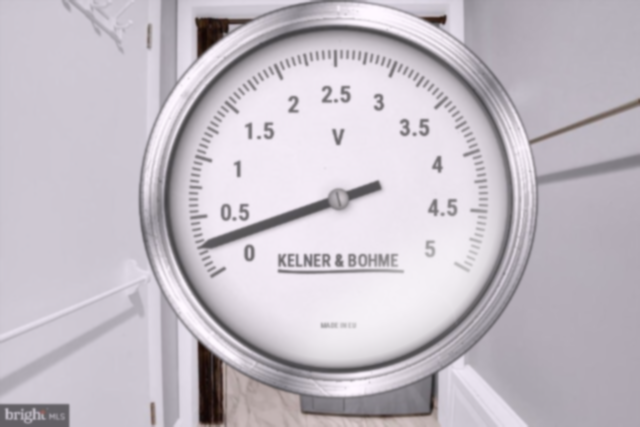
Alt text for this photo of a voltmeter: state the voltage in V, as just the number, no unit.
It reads 0.25
